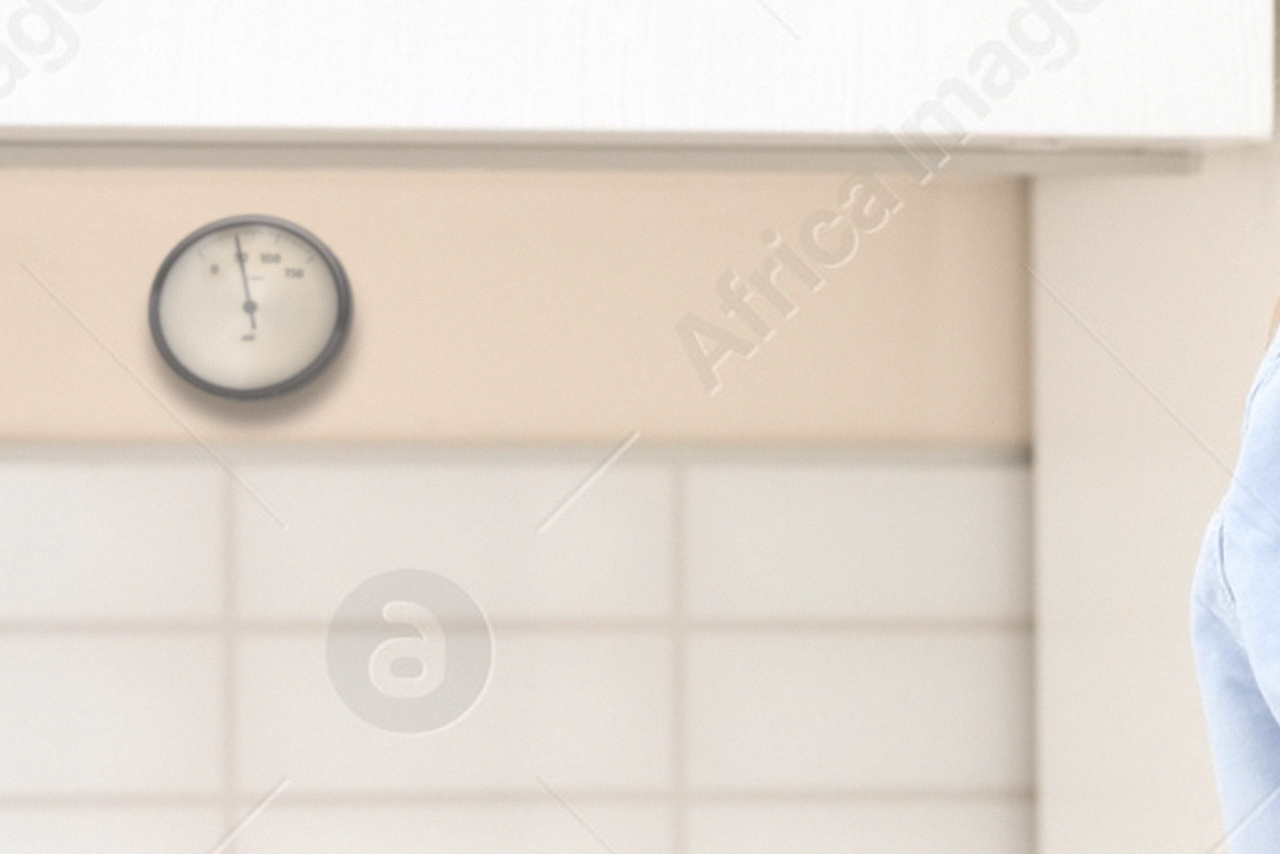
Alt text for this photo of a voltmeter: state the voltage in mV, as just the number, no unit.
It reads 50
